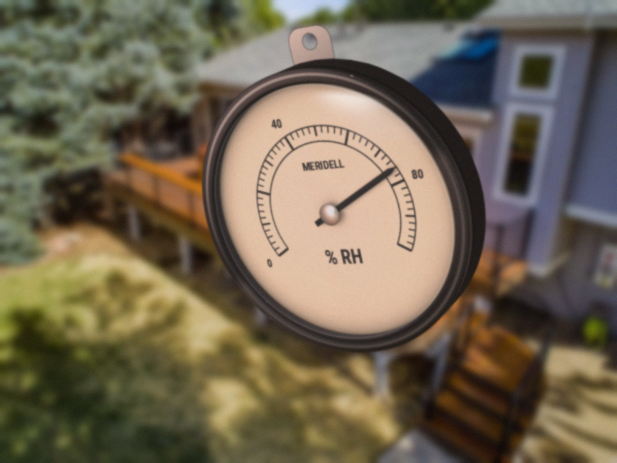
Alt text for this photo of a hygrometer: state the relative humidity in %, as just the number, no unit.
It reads 76
